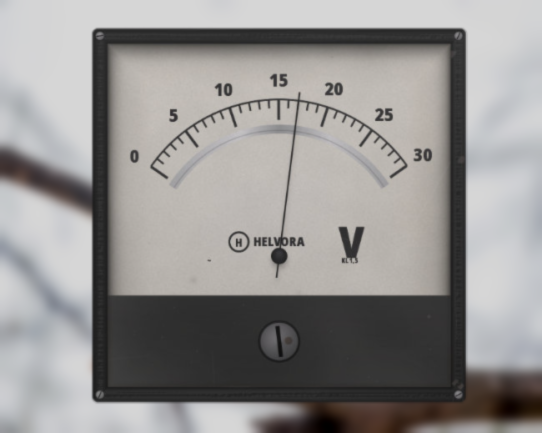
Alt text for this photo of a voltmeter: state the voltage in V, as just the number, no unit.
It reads 17
